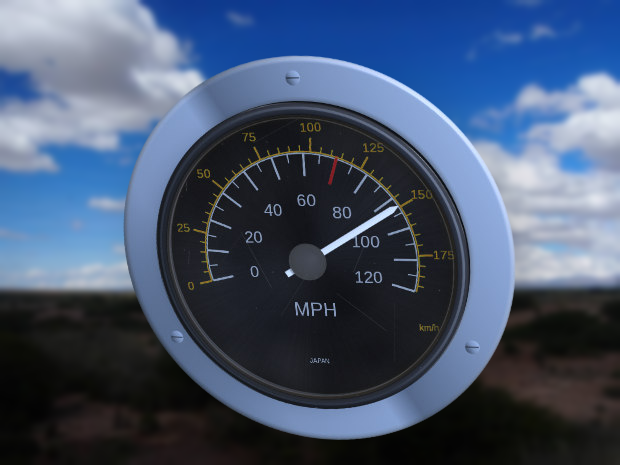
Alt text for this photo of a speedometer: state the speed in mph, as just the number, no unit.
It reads 92.5
